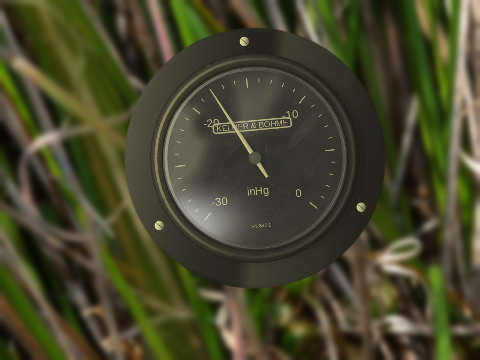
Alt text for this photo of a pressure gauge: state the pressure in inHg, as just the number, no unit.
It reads -18
